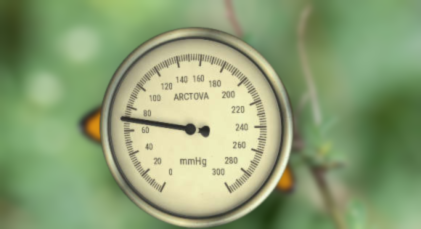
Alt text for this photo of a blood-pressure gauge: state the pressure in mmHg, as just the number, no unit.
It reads 70
